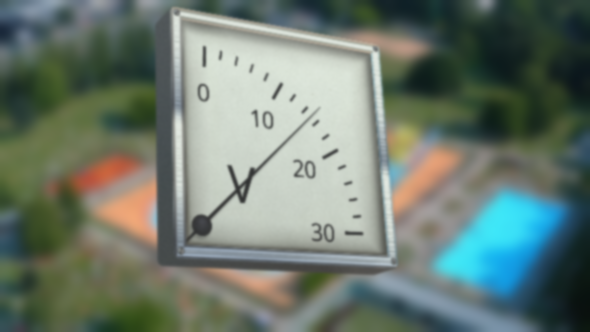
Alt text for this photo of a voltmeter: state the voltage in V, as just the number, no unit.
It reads 15
